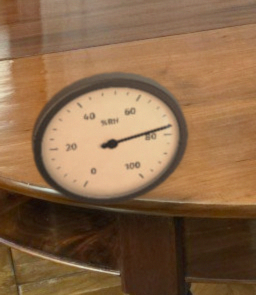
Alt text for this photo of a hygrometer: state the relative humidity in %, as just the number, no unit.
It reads 76
